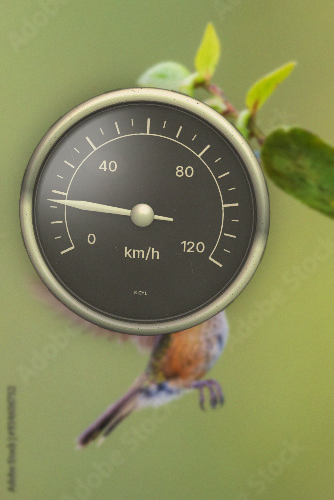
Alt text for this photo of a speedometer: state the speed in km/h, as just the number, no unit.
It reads 17.5
